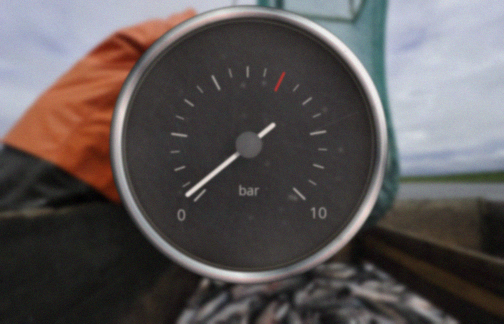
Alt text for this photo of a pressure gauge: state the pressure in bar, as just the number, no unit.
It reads 0.25
